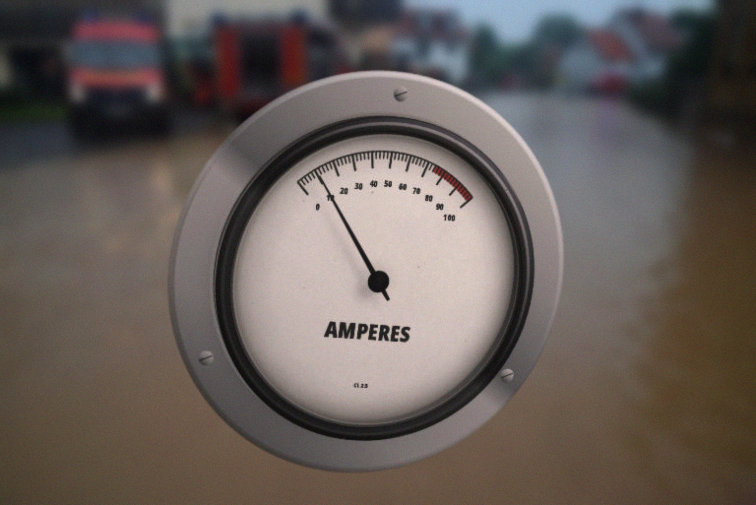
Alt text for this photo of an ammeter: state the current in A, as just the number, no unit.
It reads 10
